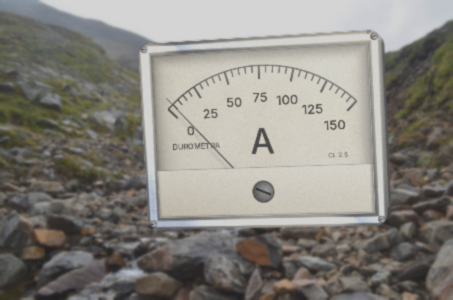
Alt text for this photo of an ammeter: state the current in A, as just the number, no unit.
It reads 5
